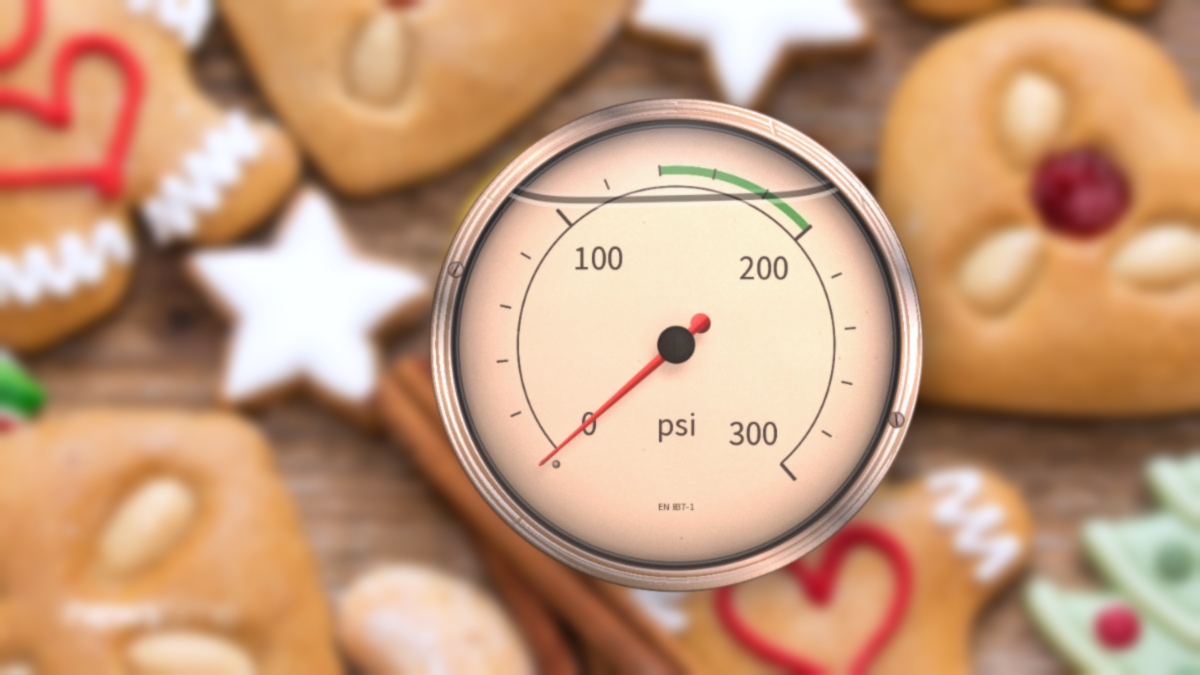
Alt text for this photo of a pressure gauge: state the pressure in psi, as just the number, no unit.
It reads 0
